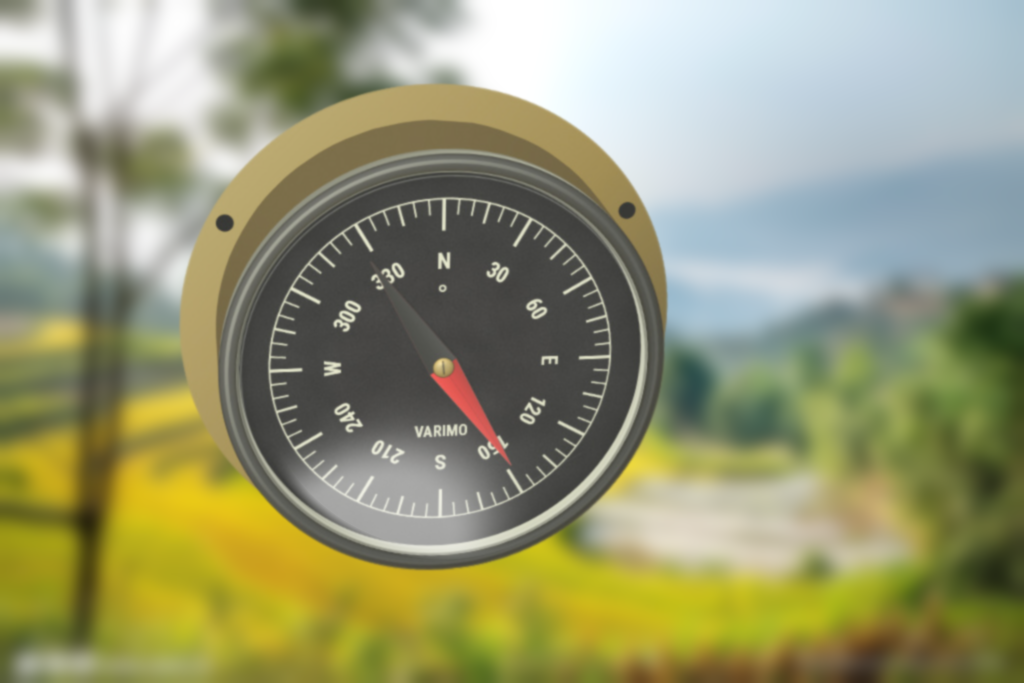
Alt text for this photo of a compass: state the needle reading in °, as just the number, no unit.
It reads 147.5
